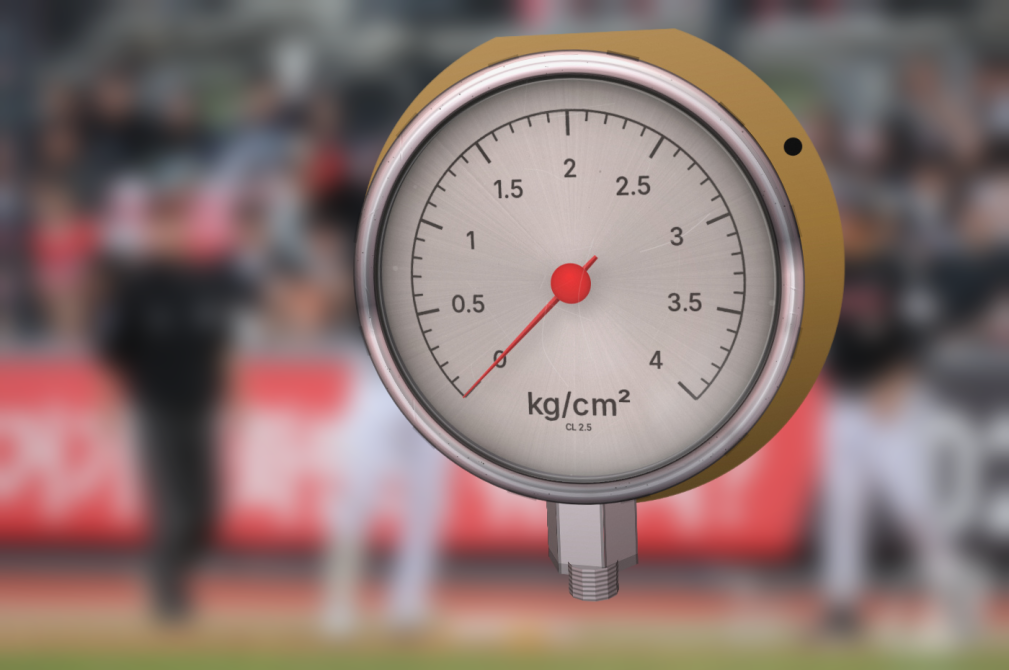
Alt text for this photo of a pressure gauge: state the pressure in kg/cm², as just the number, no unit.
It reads 0
